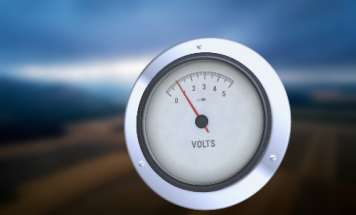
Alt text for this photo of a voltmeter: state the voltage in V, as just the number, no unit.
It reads 1
